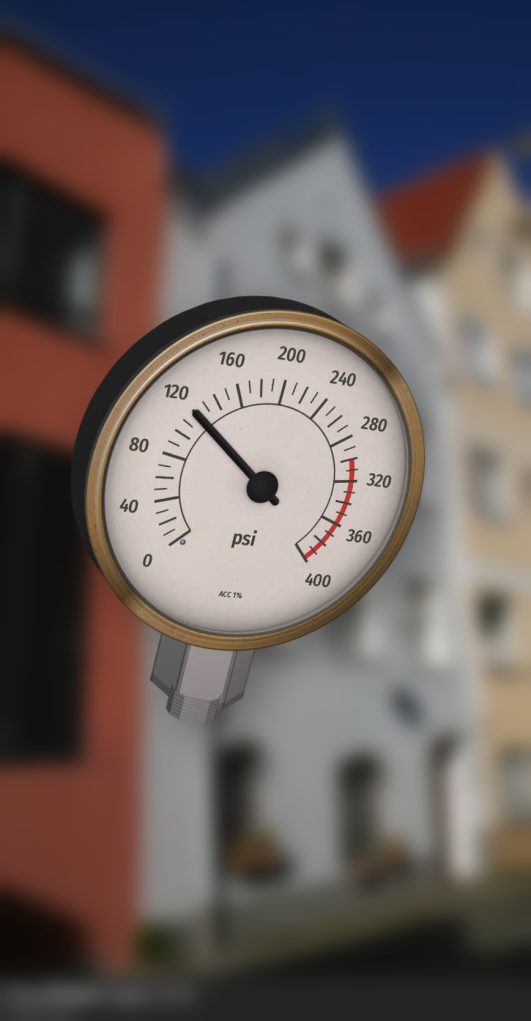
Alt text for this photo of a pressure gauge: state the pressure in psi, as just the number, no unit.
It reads 120
